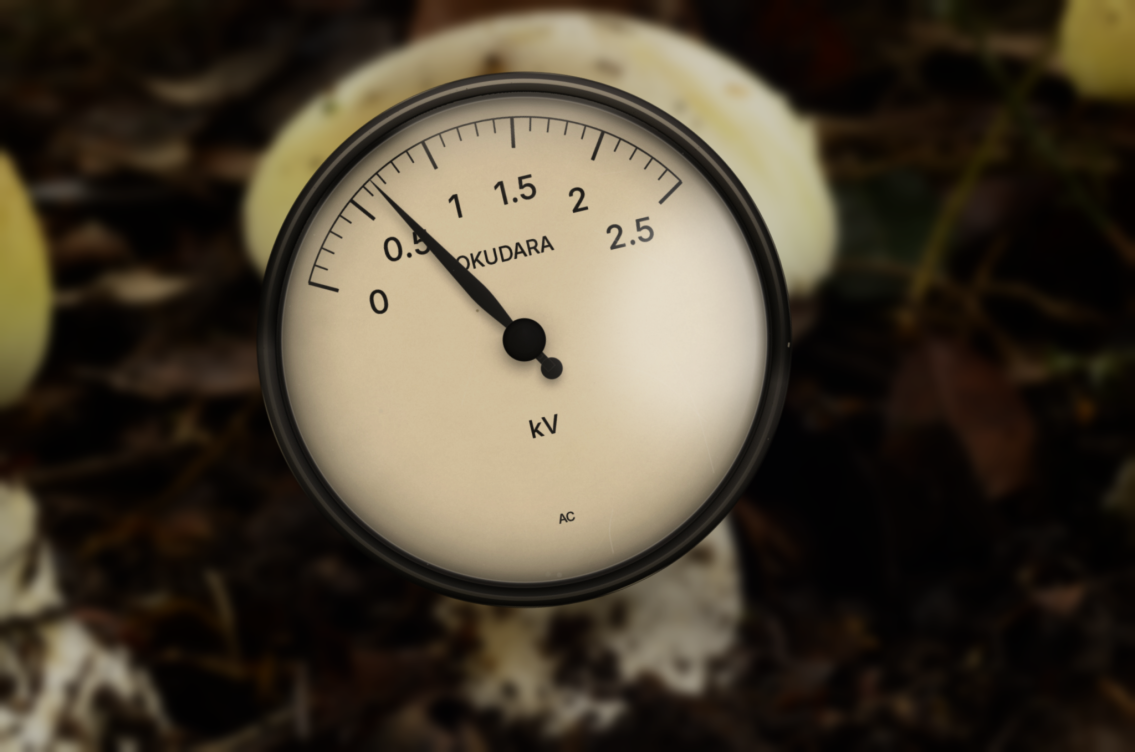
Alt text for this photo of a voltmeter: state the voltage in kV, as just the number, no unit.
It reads 0.65
